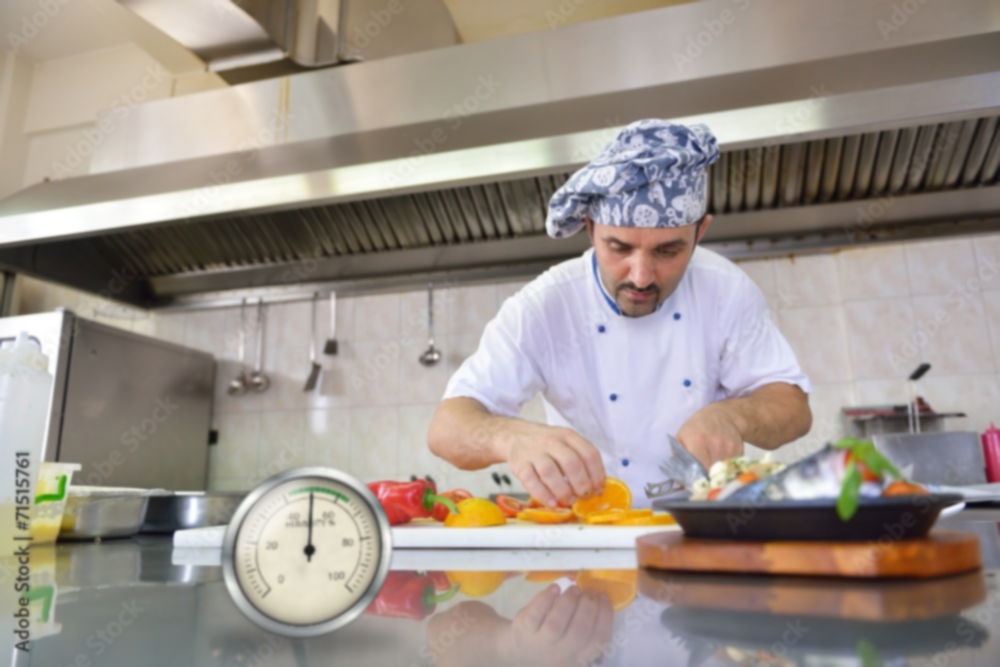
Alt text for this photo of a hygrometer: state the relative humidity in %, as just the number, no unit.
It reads 50
